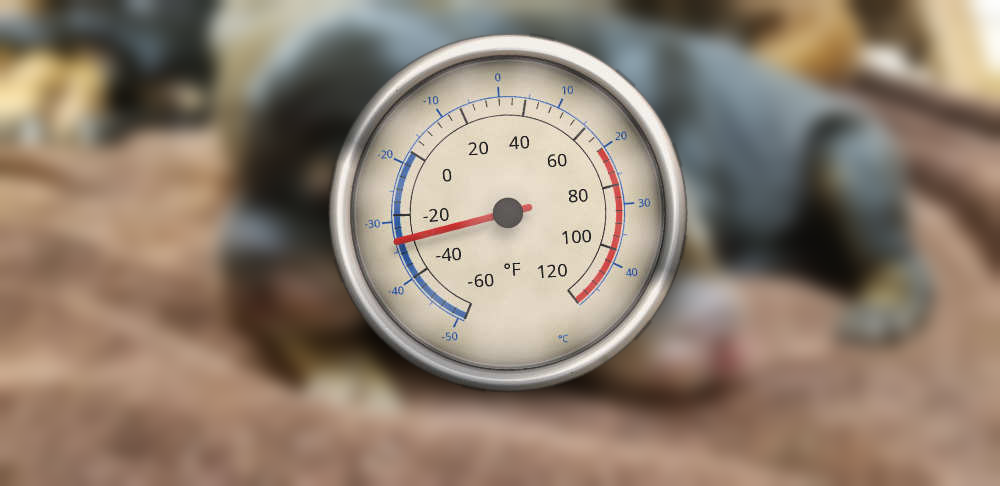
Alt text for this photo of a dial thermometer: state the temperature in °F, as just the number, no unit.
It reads -28
